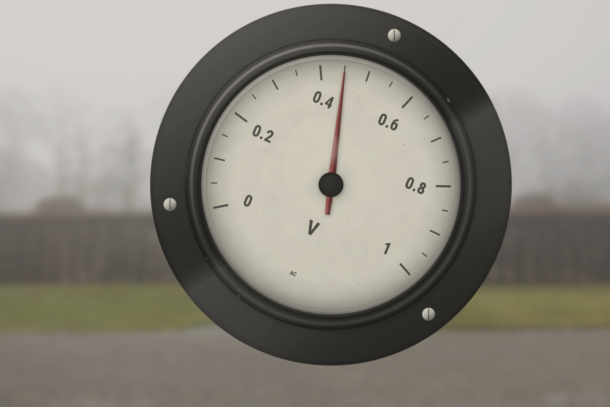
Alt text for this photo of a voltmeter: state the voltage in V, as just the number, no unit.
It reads 0.45
